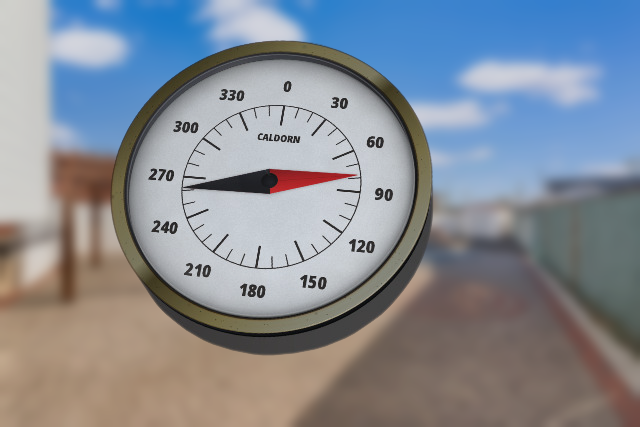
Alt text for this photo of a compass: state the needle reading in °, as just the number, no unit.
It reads 80
